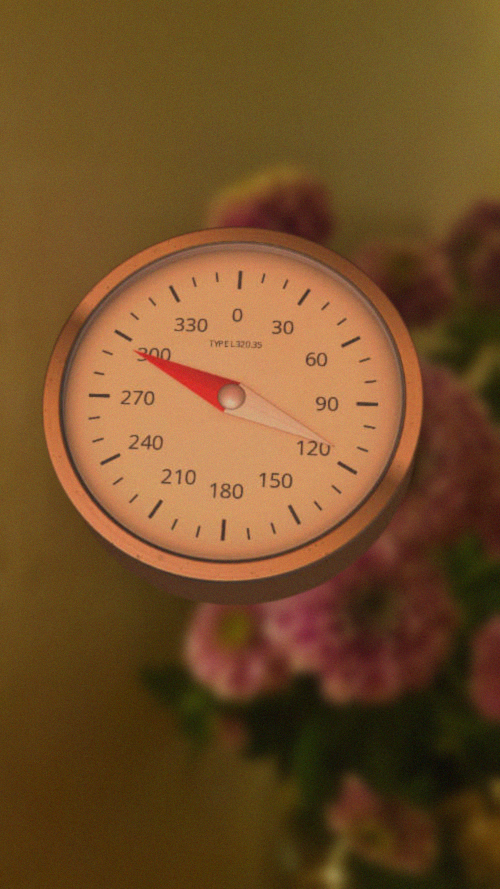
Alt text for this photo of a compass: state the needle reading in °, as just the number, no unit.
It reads 295
